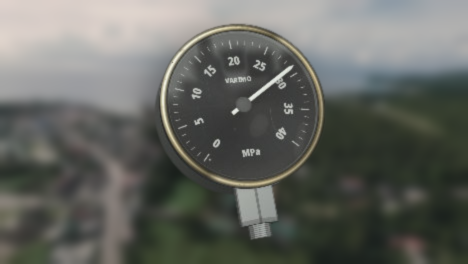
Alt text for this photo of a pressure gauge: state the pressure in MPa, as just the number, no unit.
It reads 29
